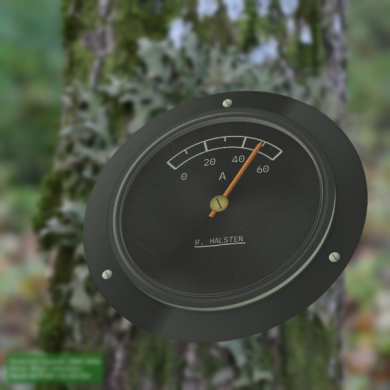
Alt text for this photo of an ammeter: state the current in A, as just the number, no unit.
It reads 50
